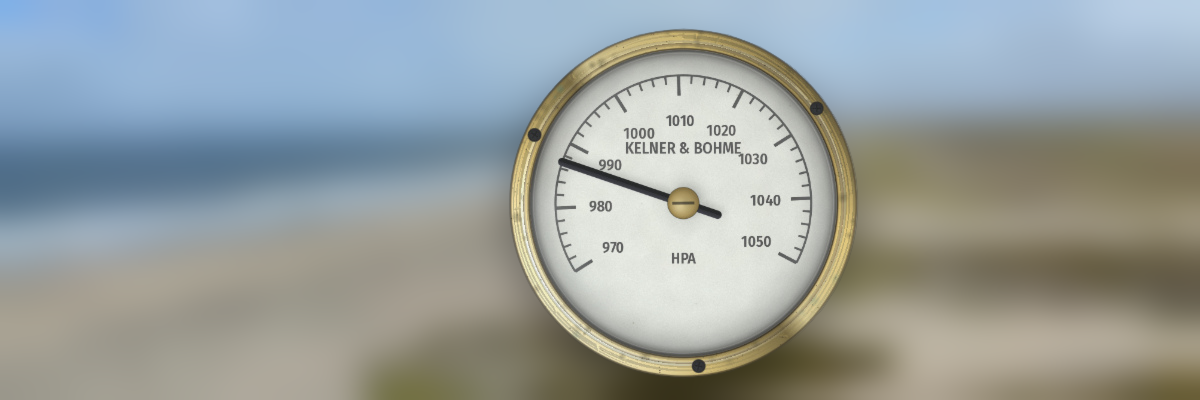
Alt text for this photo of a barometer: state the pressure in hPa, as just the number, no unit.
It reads 987
